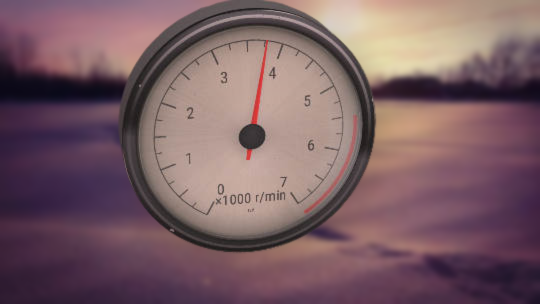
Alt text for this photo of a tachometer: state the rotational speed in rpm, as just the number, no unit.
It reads 3750
